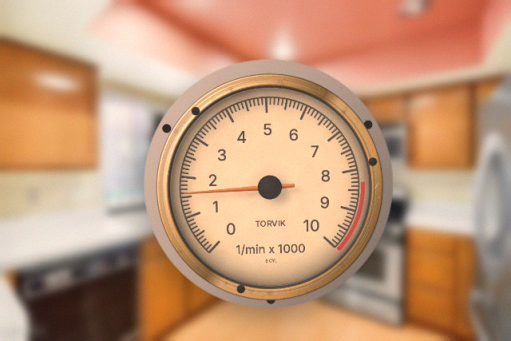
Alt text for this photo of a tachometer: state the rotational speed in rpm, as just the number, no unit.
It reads 1600
